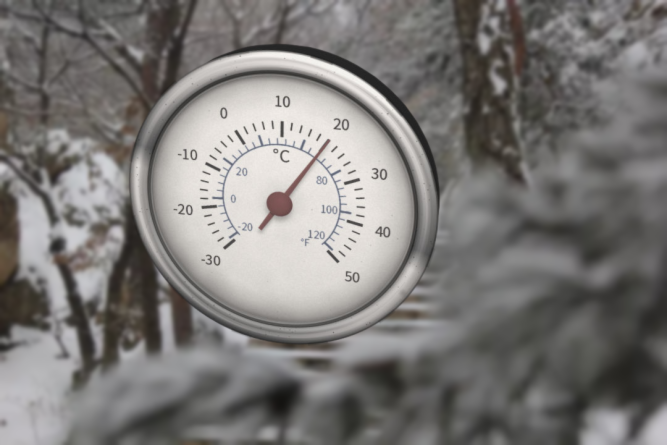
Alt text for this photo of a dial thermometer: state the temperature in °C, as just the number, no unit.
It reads 20
